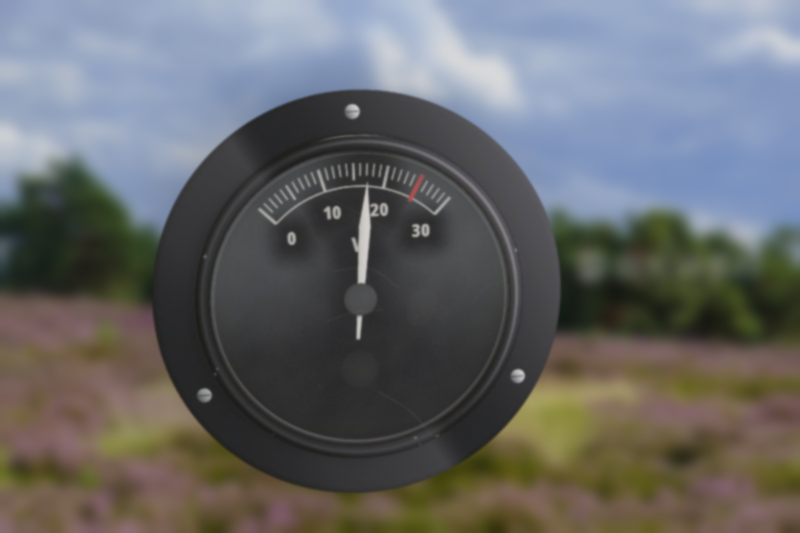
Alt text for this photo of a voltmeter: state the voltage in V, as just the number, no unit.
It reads 17
